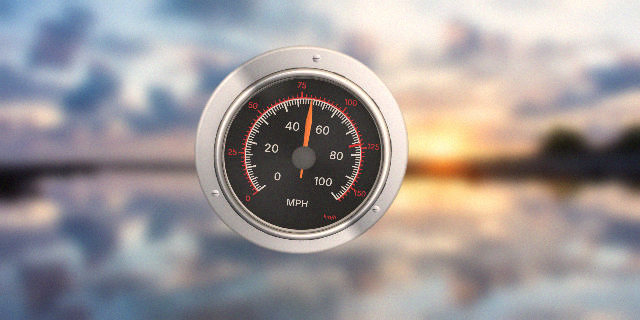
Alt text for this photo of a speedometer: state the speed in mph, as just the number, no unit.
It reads 50
